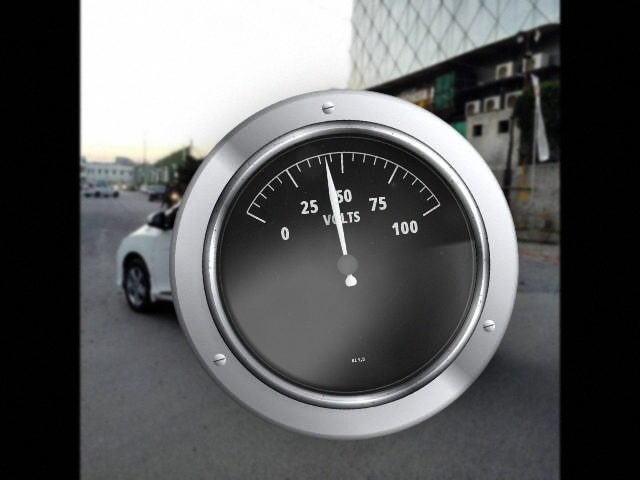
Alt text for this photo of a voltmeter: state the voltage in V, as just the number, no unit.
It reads 42.5
